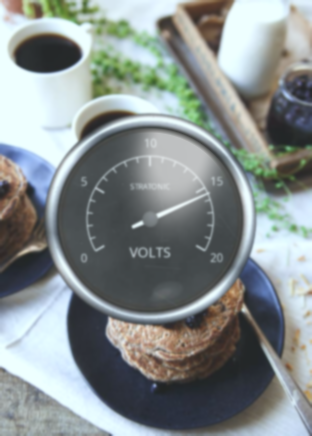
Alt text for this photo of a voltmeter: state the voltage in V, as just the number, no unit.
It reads 15.5
